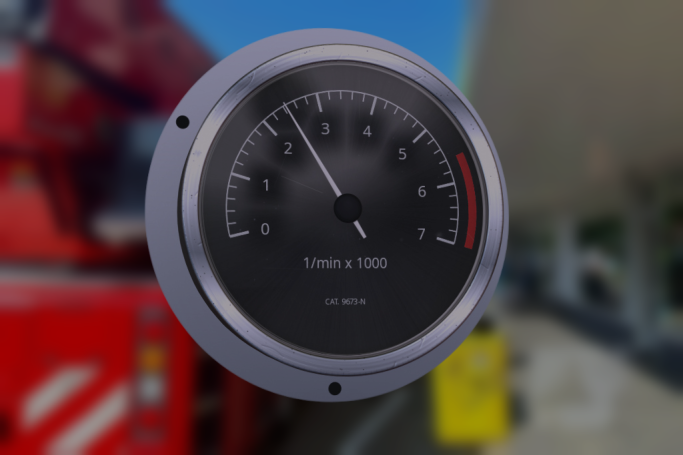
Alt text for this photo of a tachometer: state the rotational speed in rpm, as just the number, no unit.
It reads 2400
